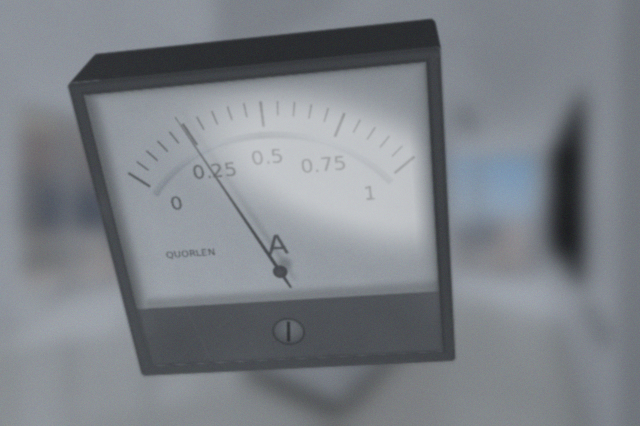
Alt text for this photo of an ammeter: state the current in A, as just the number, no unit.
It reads 0.25
